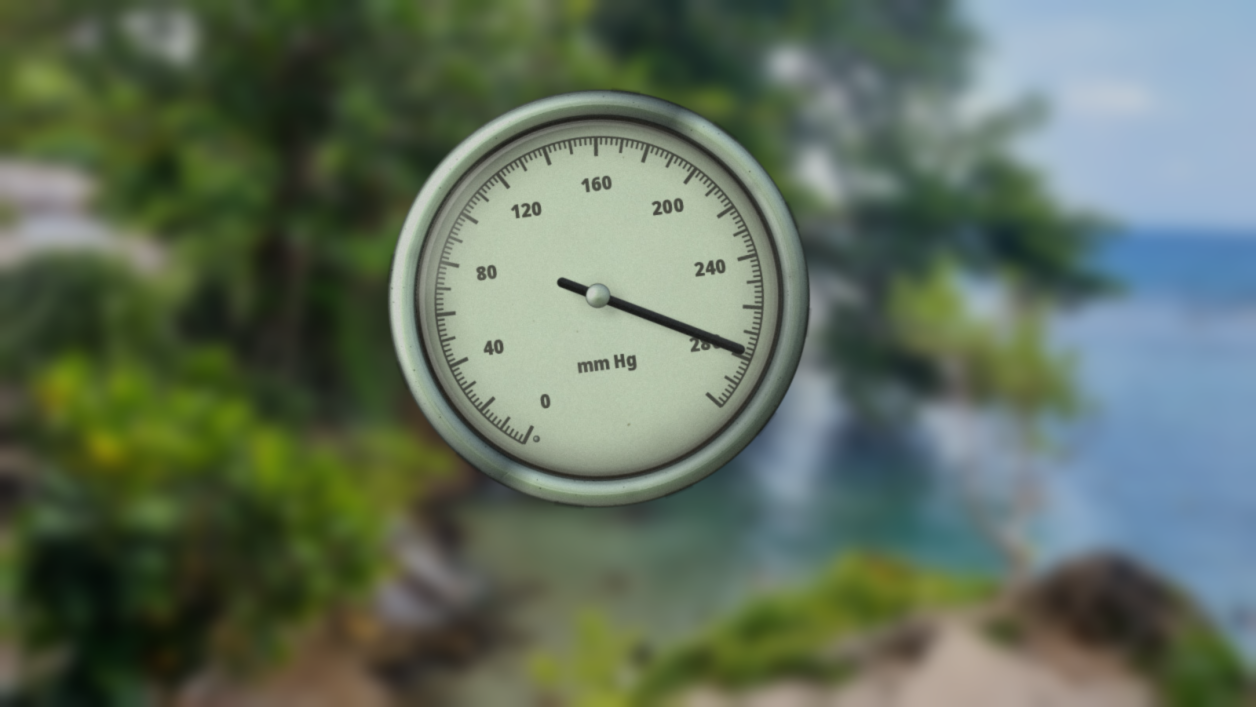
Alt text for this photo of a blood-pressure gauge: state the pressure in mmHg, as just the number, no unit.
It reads 278
